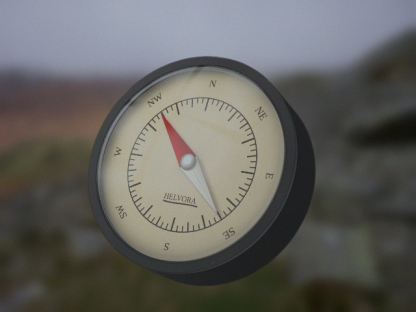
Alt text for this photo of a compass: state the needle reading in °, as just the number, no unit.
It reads 315
